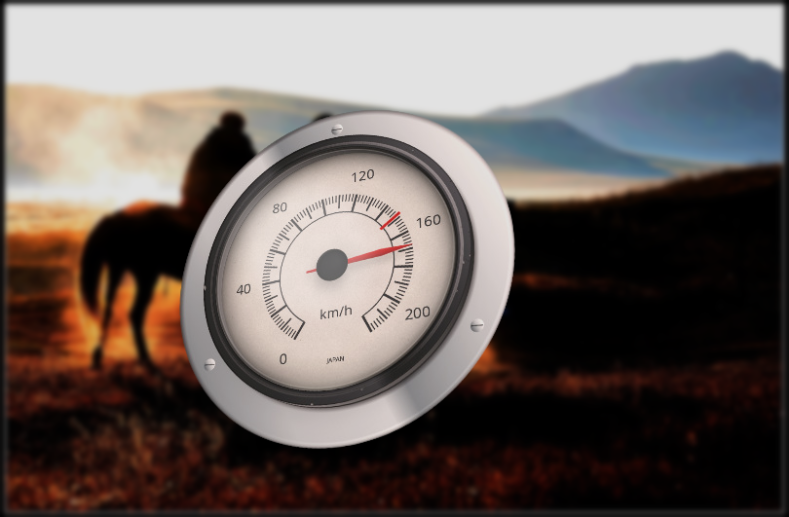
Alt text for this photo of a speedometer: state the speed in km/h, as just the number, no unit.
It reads 170
